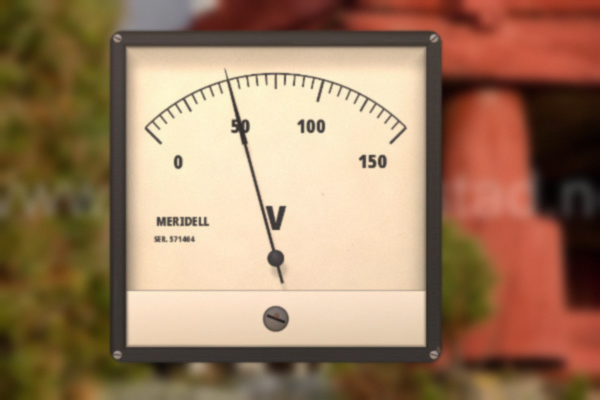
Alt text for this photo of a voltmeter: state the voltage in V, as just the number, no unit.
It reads 50
